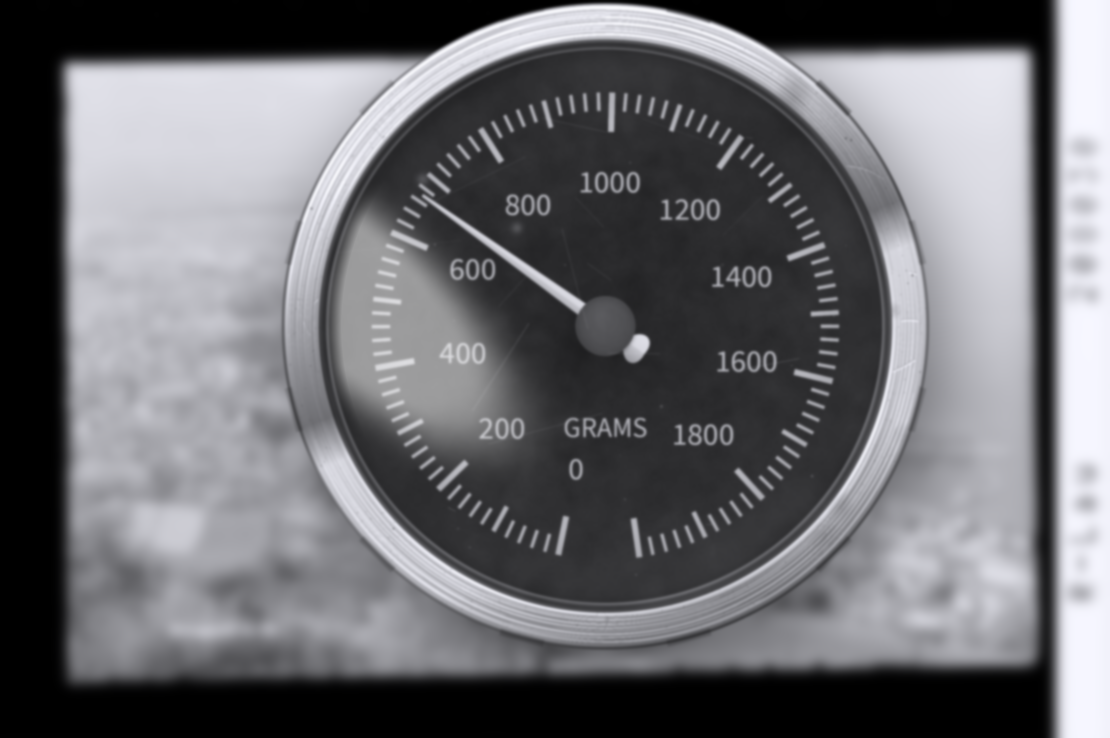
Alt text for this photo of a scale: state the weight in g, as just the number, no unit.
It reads 670
